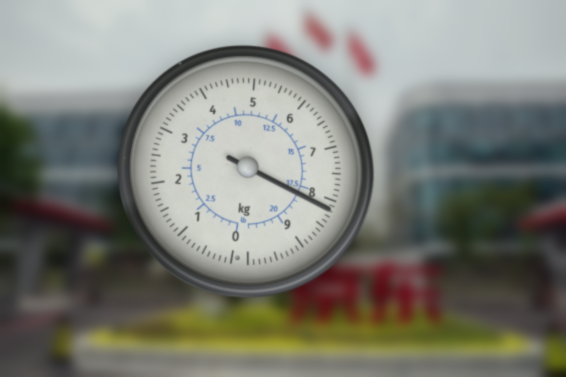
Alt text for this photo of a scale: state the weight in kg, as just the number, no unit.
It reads 8.2
